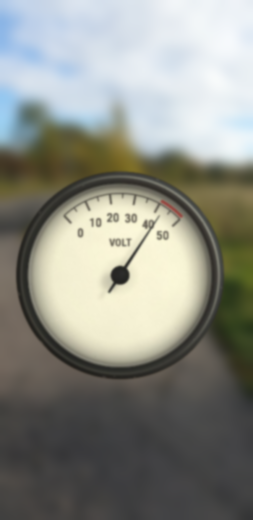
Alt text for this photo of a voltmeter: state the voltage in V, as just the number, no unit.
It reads 42.5
